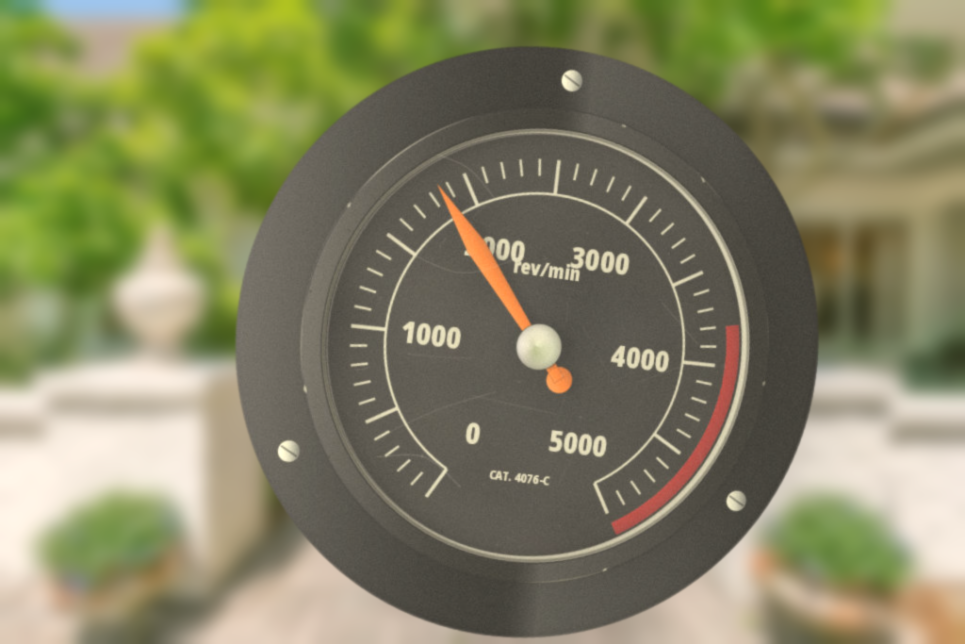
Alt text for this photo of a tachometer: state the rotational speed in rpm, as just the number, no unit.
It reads 1850
